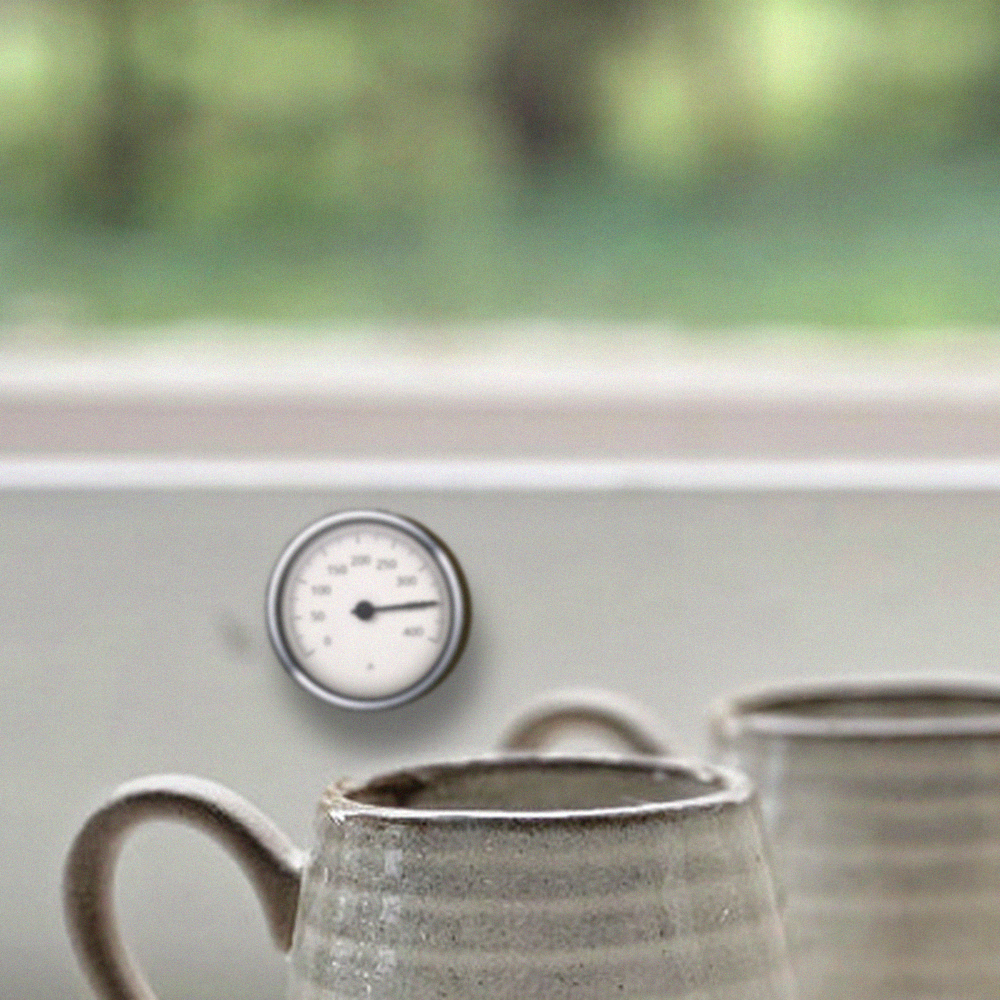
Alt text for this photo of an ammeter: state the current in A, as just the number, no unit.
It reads 350
